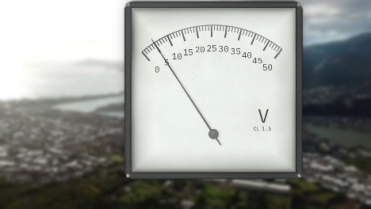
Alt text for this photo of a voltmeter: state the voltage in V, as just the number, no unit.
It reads 5
